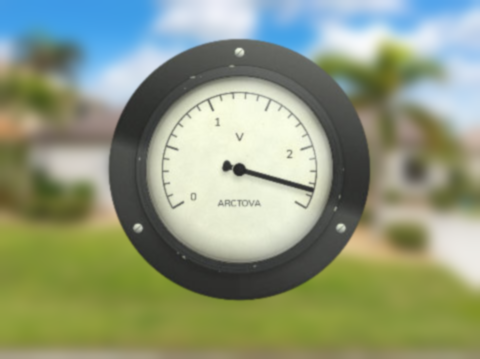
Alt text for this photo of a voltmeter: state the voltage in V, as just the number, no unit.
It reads 2.35
